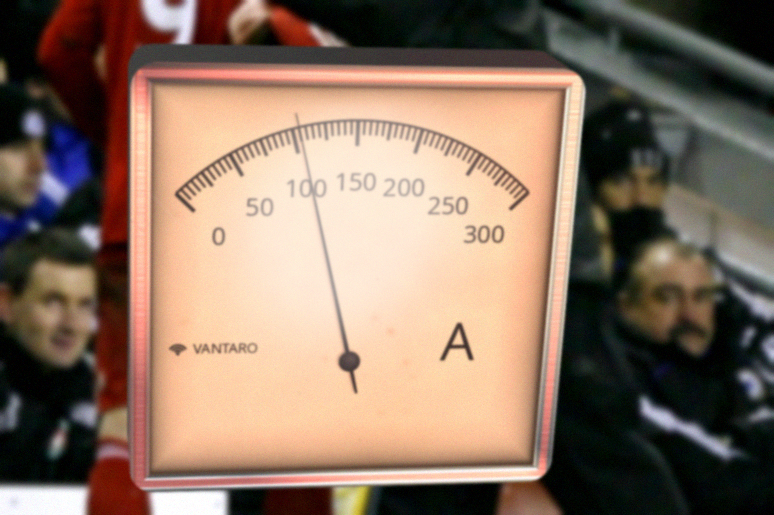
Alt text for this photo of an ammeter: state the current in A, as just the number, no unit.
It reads 105
